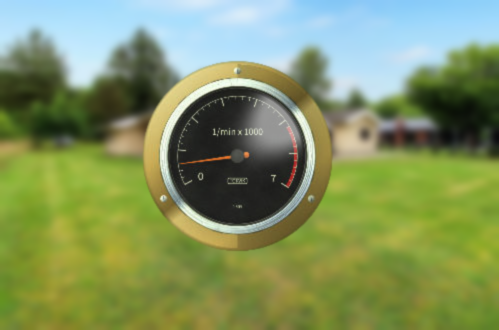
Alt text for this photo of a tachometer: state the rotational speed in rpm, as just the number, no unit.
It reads 600
